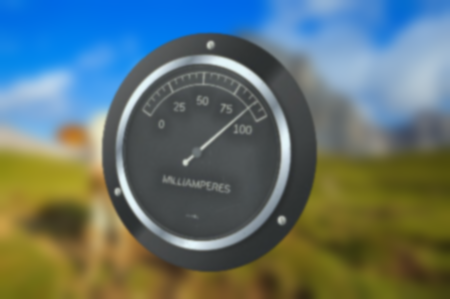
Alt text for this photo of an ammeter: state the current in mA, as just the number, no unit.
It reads 90
